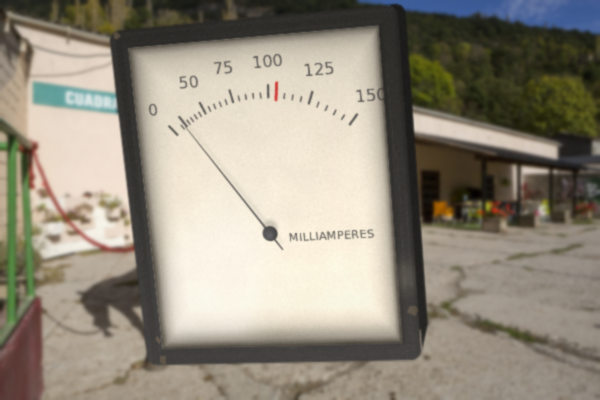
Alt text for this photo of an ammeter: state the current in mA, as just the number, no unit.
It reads 25
